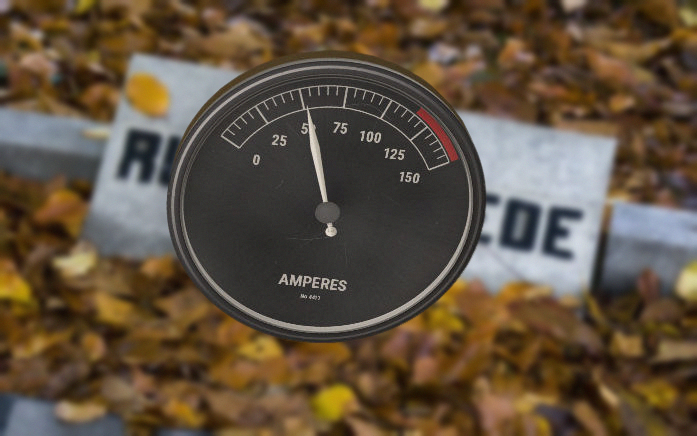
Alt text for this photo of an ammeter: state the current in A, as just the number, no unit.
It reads 52.5
